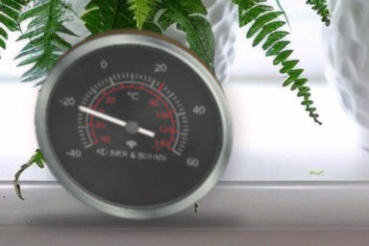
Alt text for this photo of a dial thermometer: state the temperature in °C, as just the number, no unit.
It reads -20
